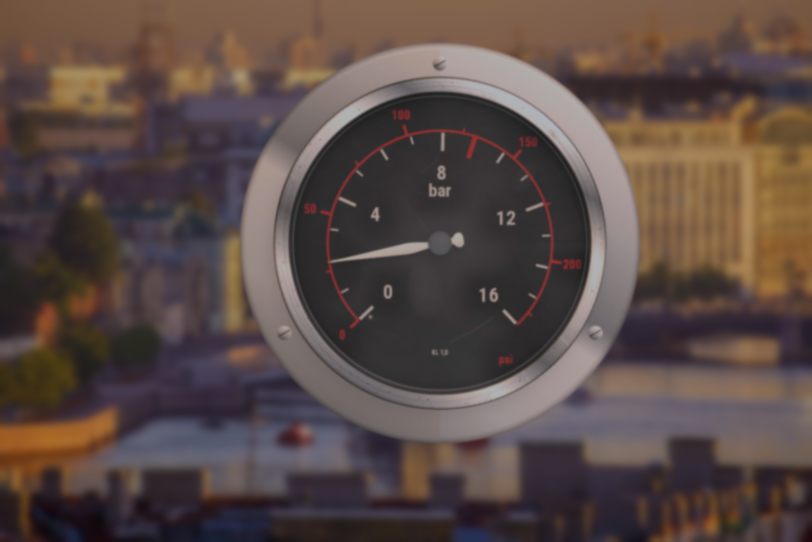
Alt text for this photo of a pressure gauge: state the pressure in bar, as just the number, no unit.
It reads 2
